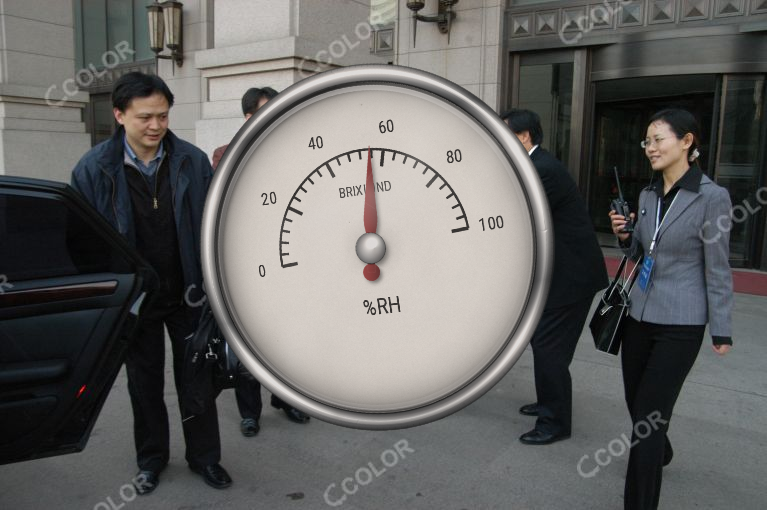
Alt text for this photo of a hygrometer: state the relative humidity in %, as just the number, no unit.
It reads 56
